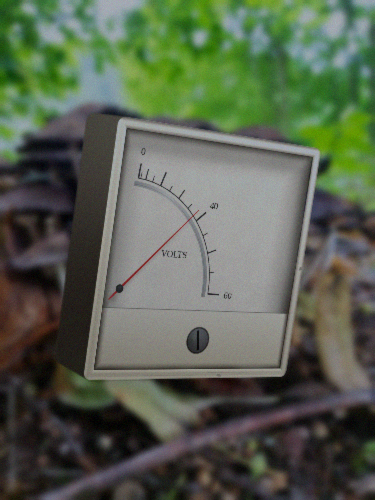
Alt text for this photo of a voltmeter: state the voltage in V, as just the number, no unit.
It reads 37.5
